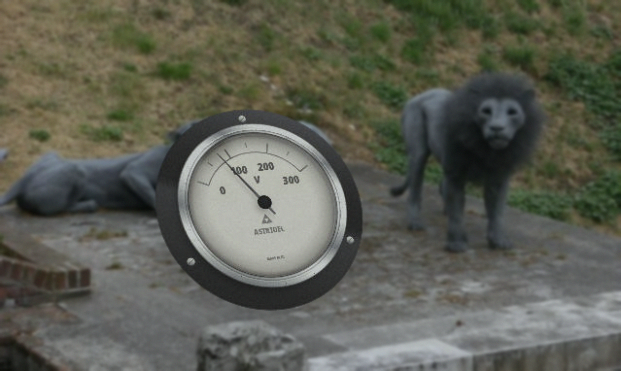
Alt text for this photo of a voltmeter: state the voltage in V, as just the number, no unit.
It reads 75
